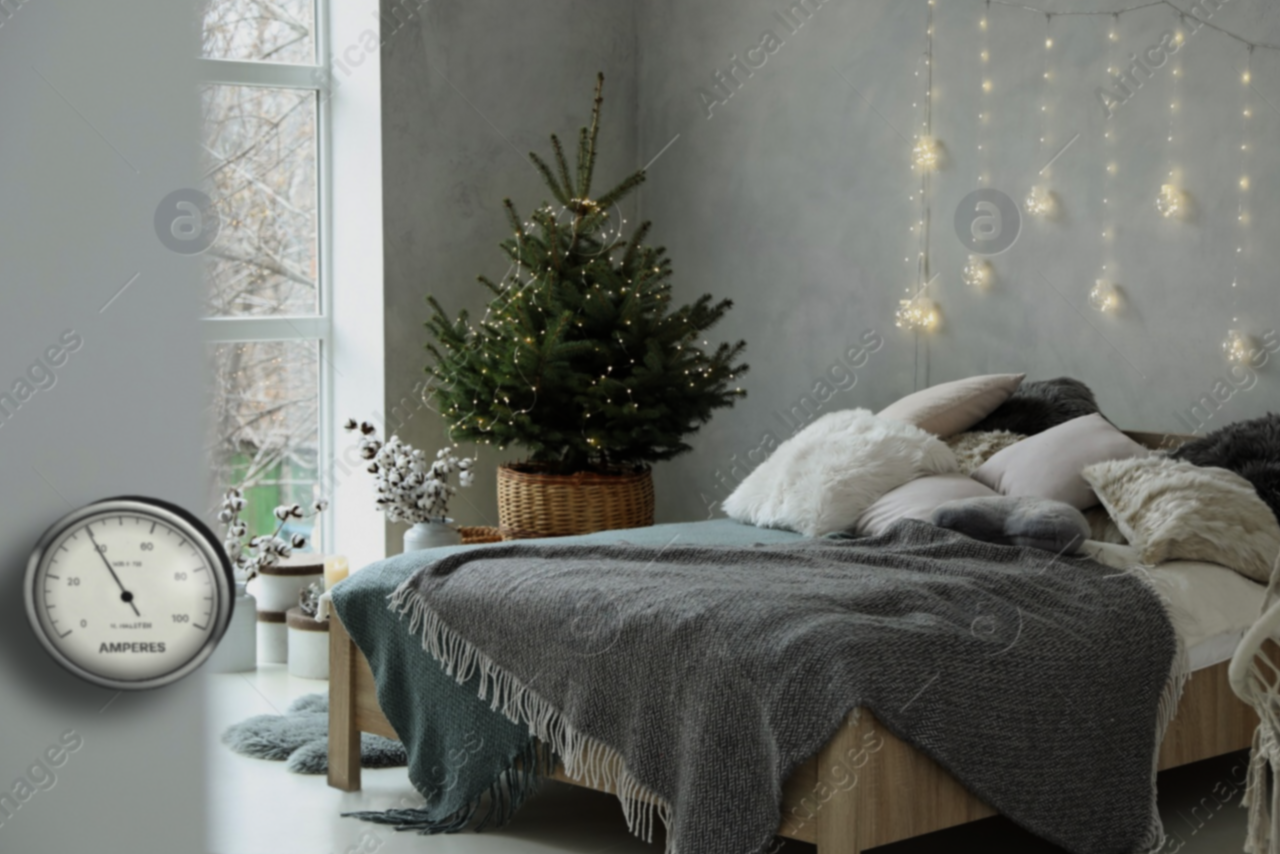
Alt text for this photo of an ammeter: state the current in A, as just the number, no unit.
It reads 40
